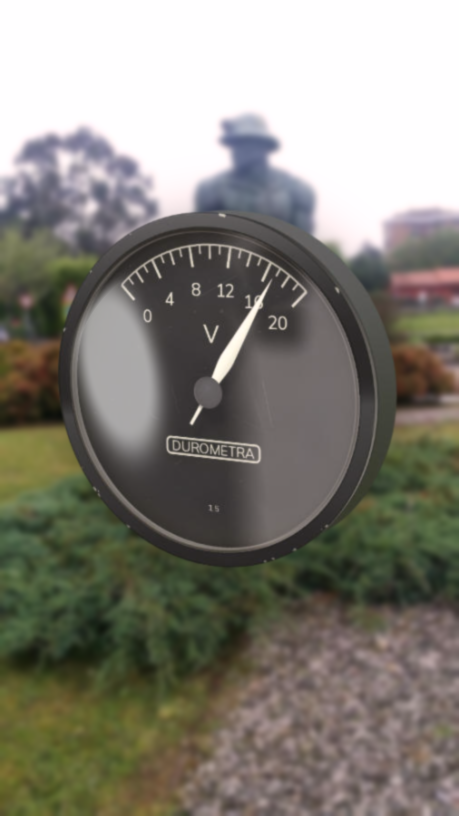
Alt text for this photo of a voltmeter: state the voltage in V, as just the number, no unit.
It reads 17
